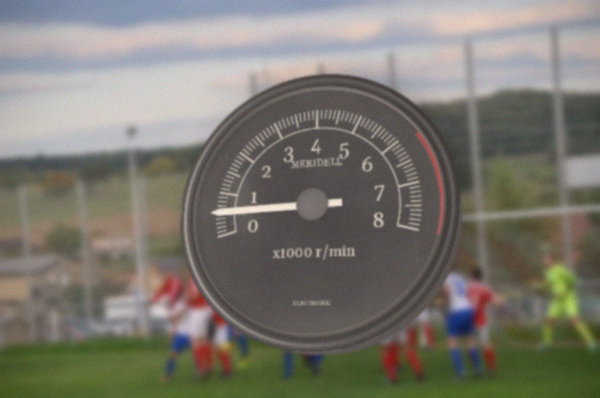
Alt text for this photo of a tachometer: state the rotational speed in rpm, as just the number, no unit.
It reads 500
